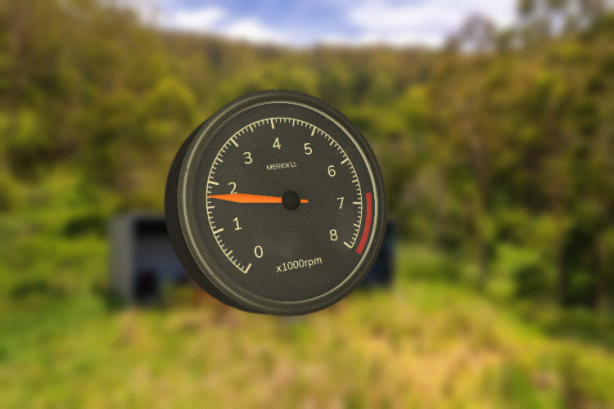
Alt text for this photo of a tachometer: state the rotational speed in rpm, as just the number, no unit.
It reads 1700
